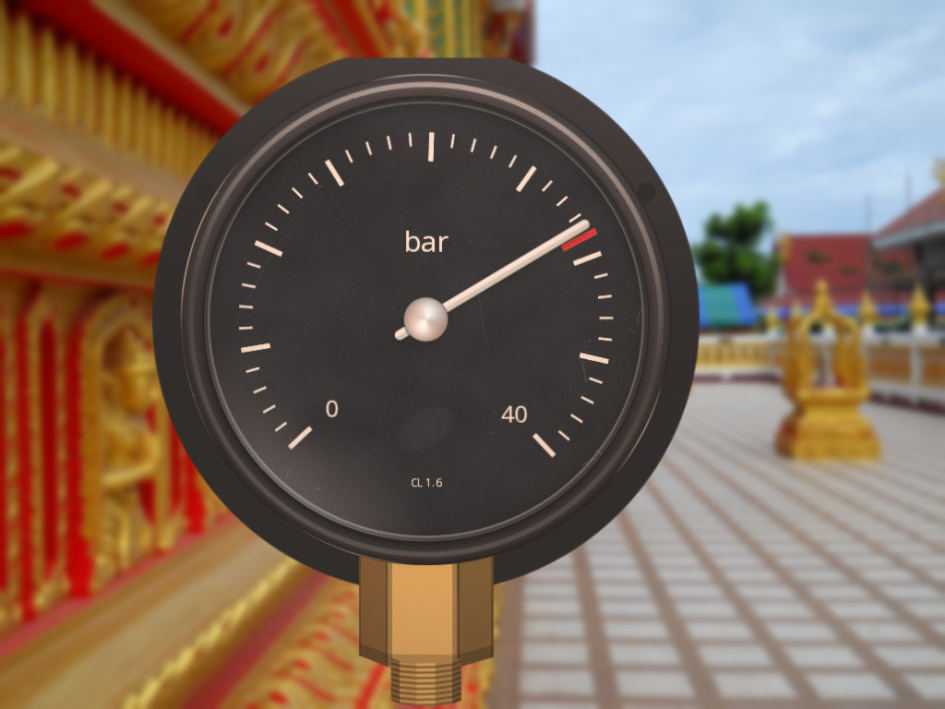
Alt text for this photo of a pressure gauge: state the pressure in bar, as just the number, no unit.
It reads 28.5
